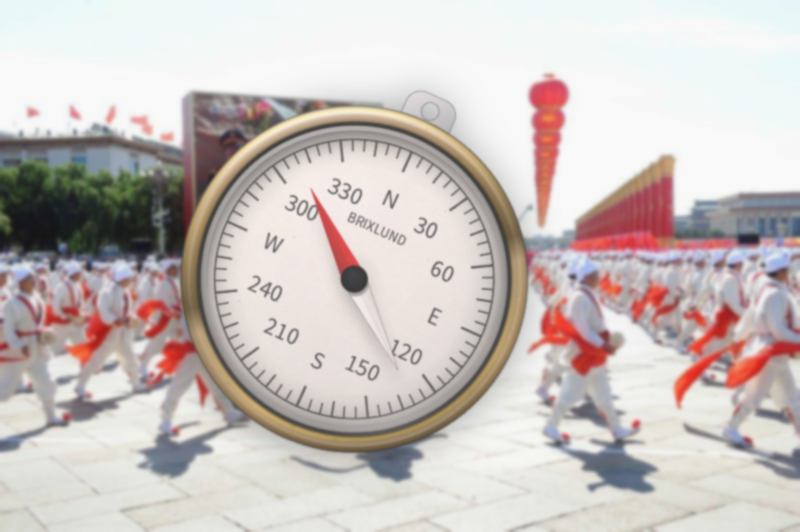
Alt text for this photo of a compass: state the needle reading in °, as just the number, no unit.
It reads 310
